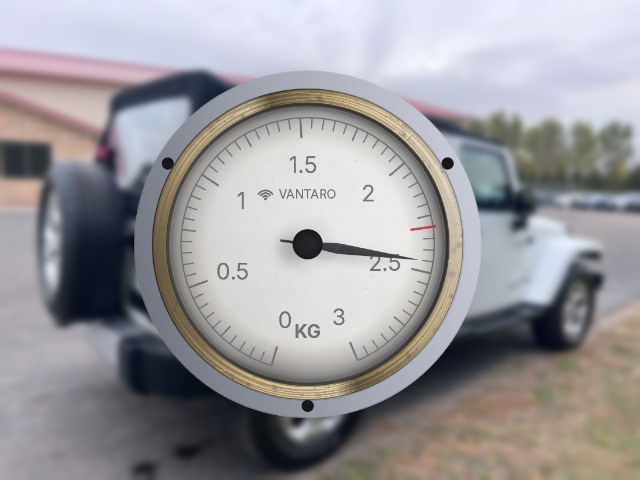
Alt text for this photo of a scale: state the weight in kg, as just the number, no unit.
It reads 2.45
